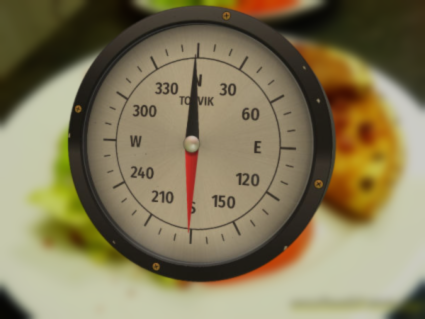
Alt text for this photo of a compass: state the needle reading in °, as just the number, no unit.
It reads 180
